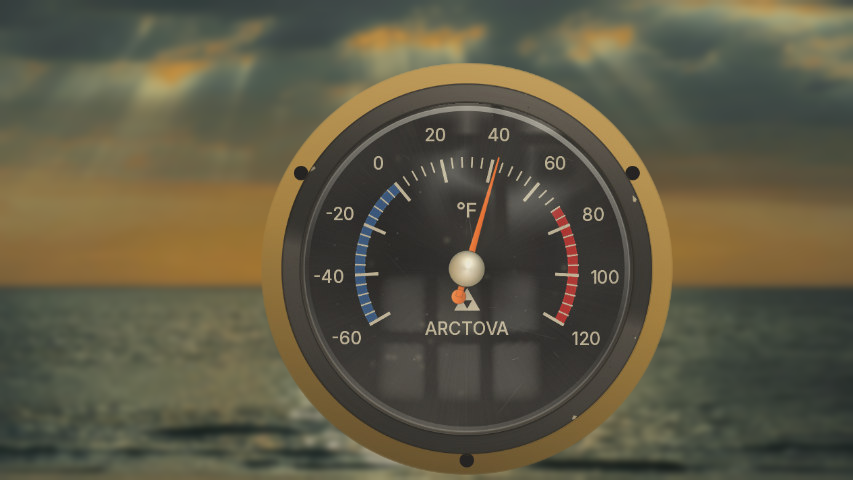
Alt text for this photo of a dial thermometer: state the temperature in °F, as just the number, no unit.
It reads 42
